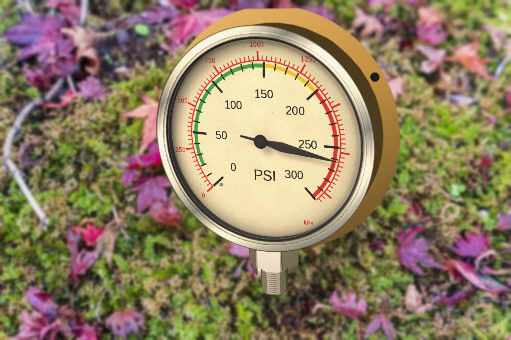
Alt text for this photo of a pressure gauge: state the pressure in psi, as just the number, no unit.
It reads 260
